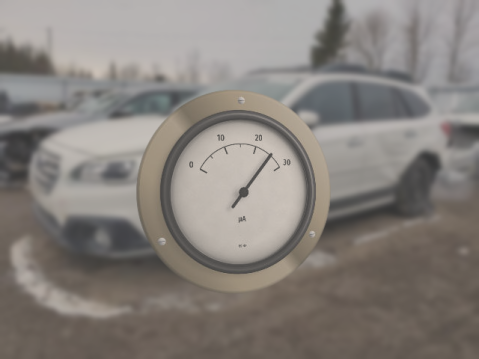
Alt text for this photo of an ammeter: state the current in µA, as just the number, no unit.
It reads 25
